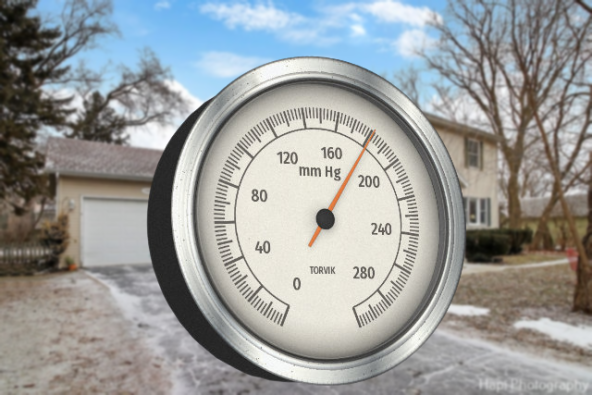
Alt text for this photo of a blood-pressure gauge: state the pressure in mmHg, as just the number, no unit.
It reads 180
